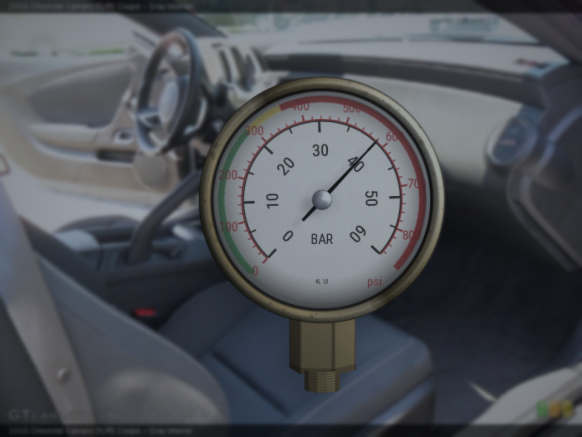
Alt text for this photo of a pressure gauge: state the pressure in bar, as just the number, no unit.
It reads 40
